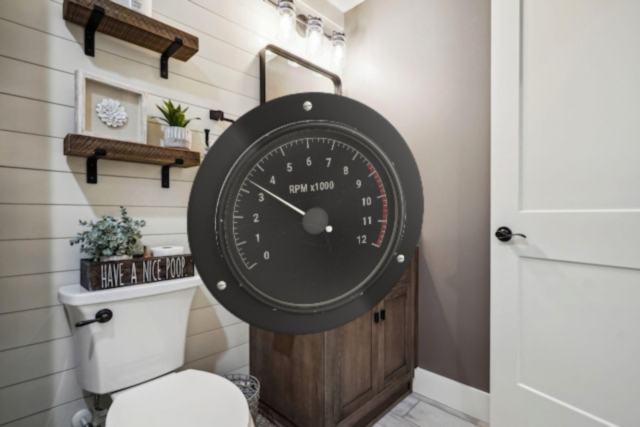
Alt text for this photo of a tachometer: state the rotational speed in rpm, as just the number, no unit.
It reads 3400
